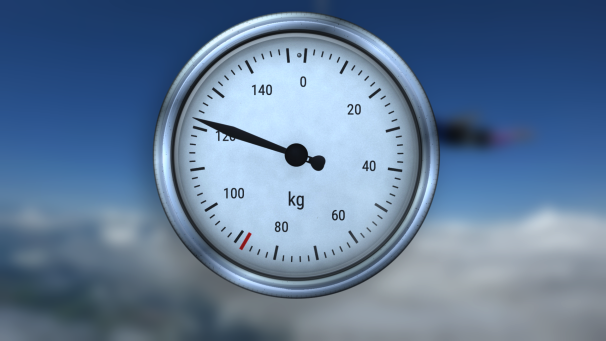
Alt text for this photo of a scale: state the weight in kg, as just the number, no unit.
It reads 122
